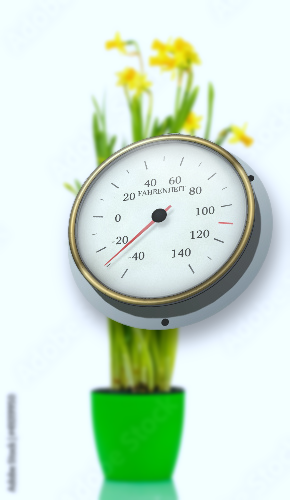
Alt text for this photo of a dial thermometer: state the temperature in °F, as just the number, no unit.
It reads -30
